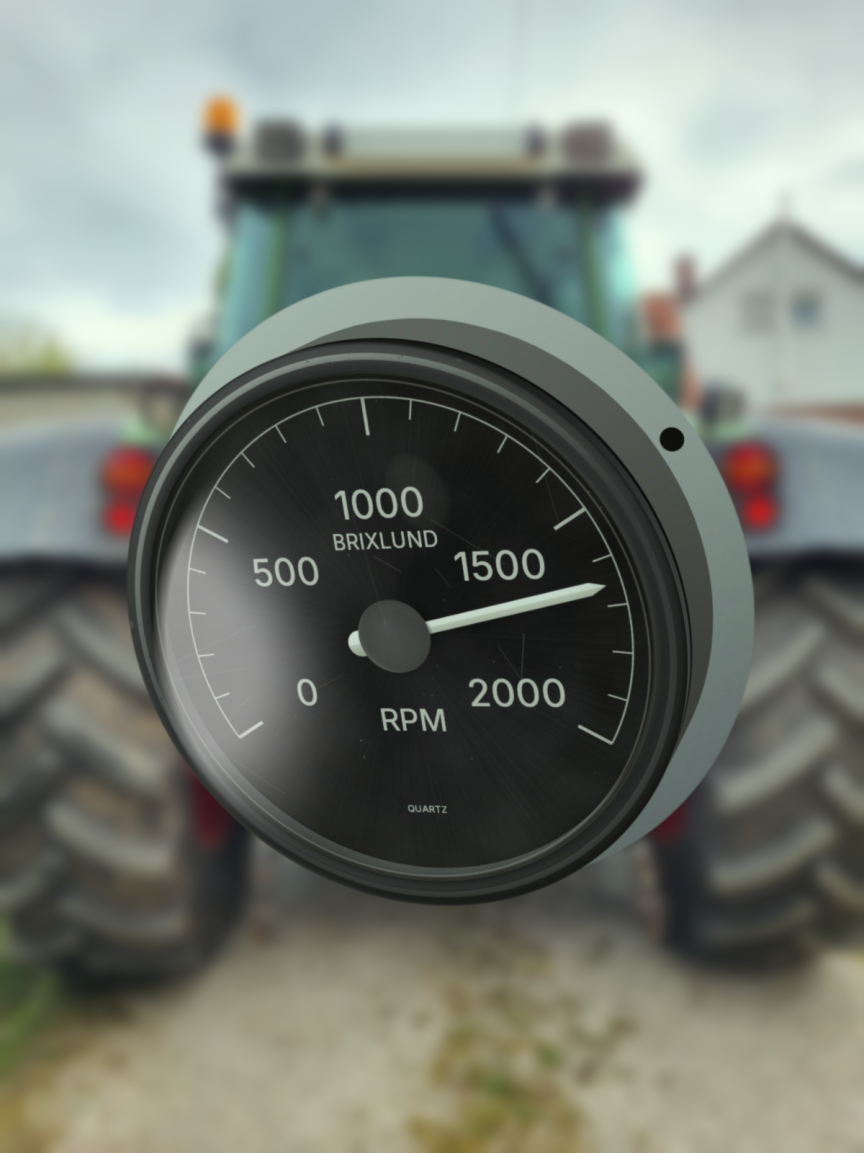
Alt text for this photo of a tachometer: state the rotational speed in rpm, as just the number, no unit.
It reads 1650
